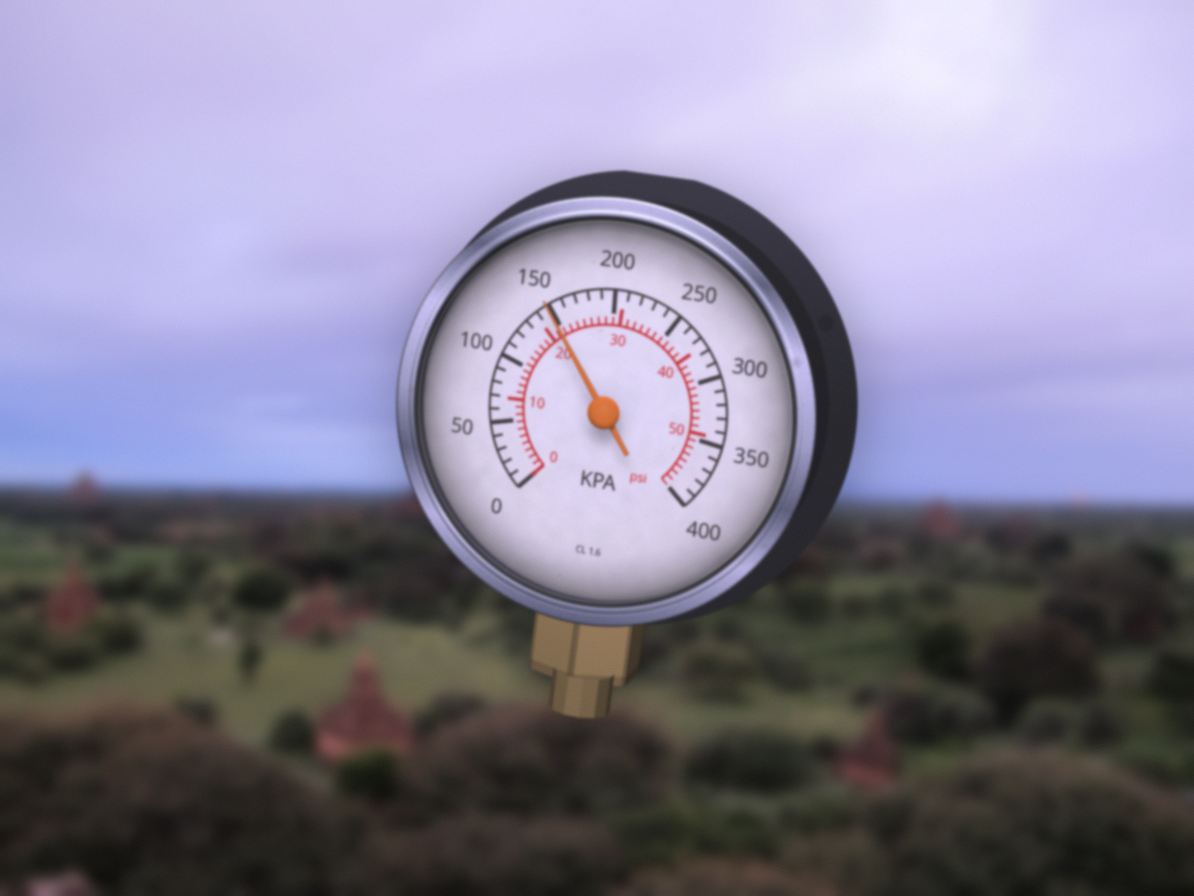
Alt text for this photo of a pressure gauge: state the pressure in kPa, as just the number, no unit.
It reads 150
